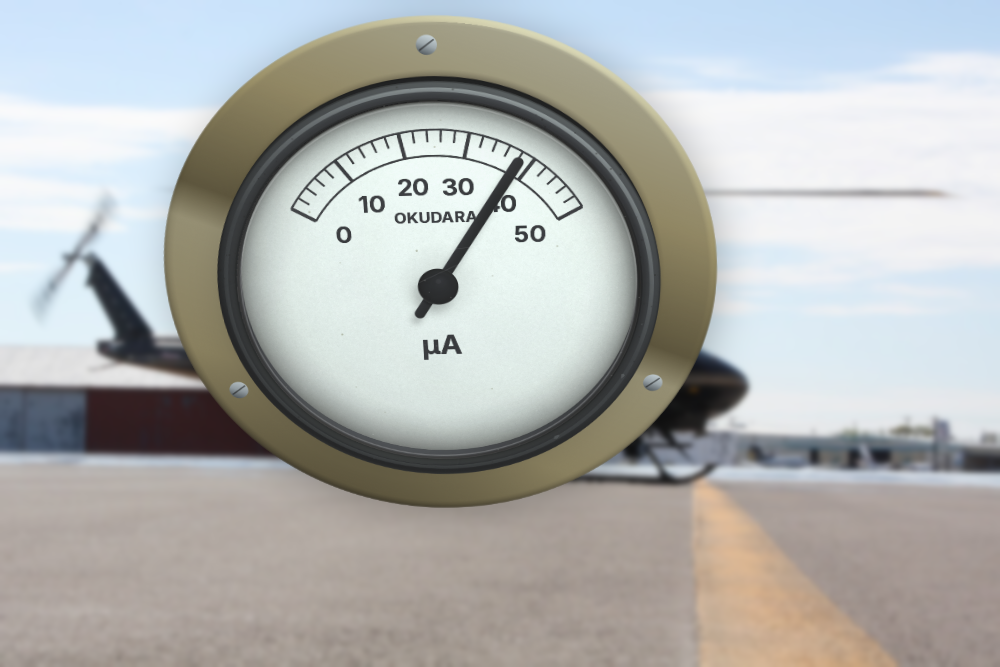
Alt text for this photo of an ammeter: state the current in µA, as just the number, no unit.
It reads 38
